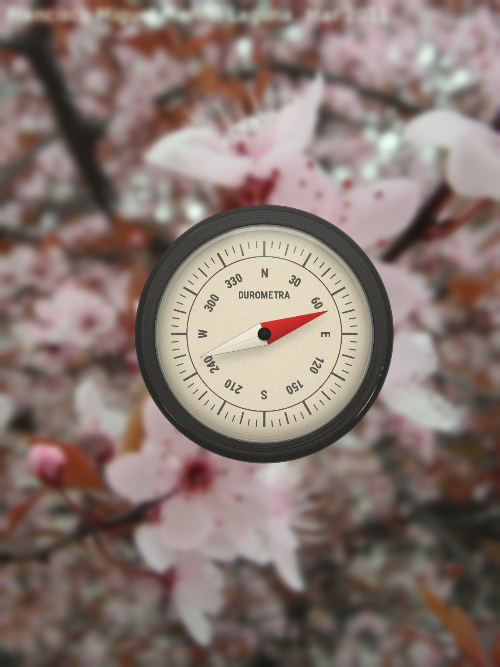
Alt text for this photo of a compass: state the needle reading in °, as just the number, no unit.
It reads 70
